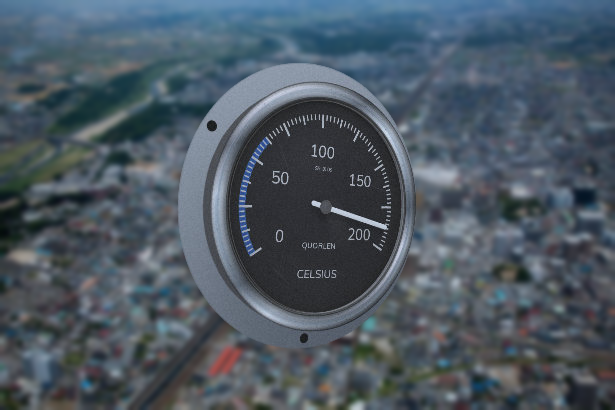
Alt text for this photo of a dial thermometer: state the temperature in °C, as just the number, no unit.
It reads 187.5
